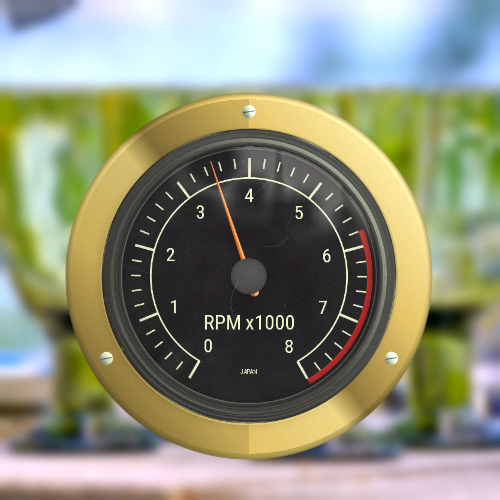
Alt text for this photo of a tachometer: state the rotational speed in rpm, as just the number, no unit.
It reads 3500
